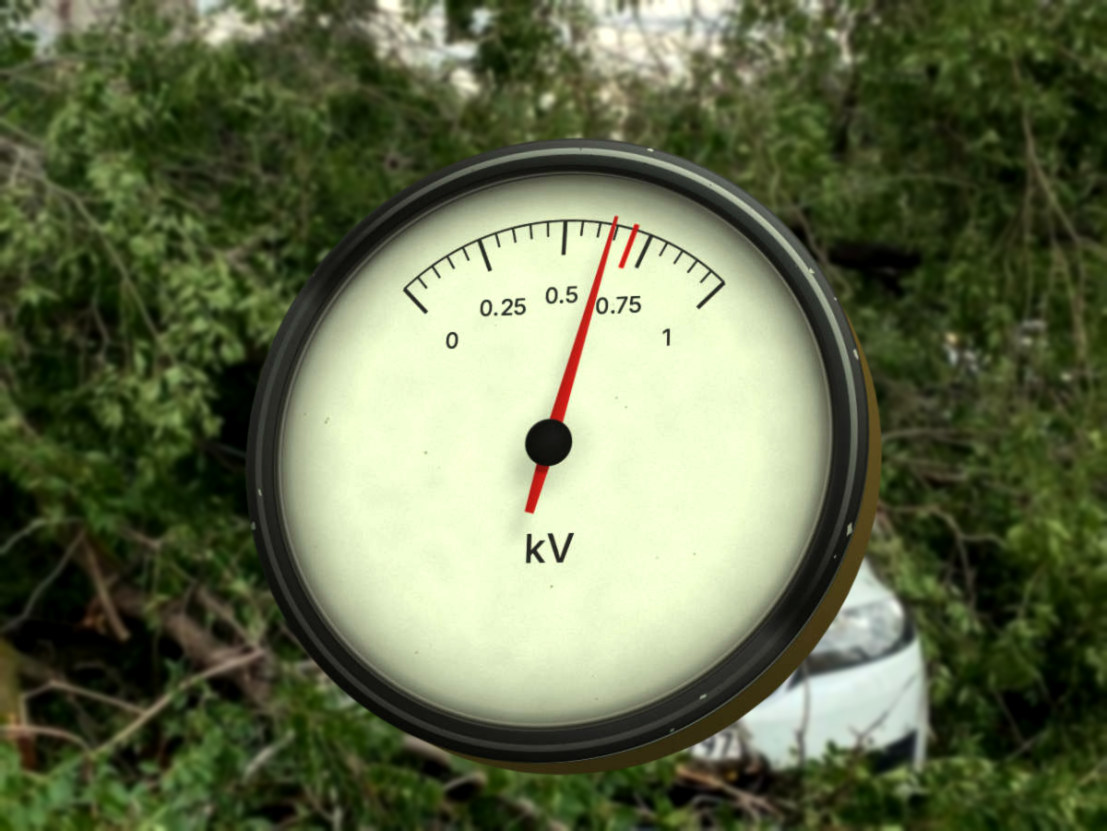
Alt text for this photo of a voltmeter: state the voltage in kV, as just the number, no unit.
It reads 0.65
